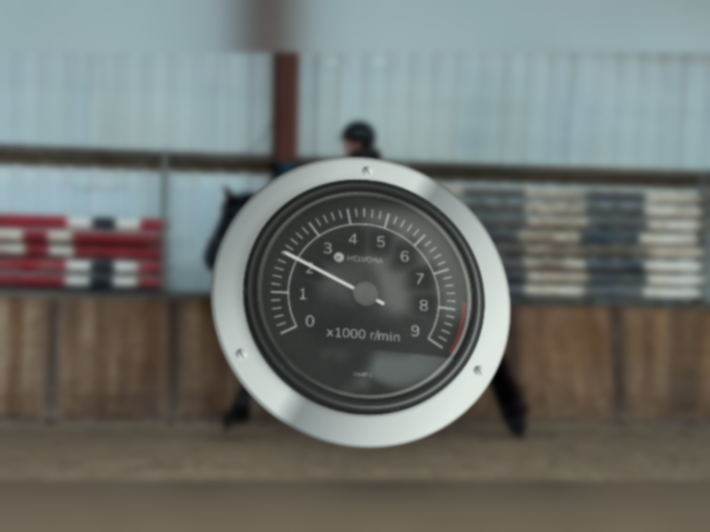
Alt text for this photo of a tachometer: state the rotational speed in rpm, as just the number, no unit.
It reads 2000
